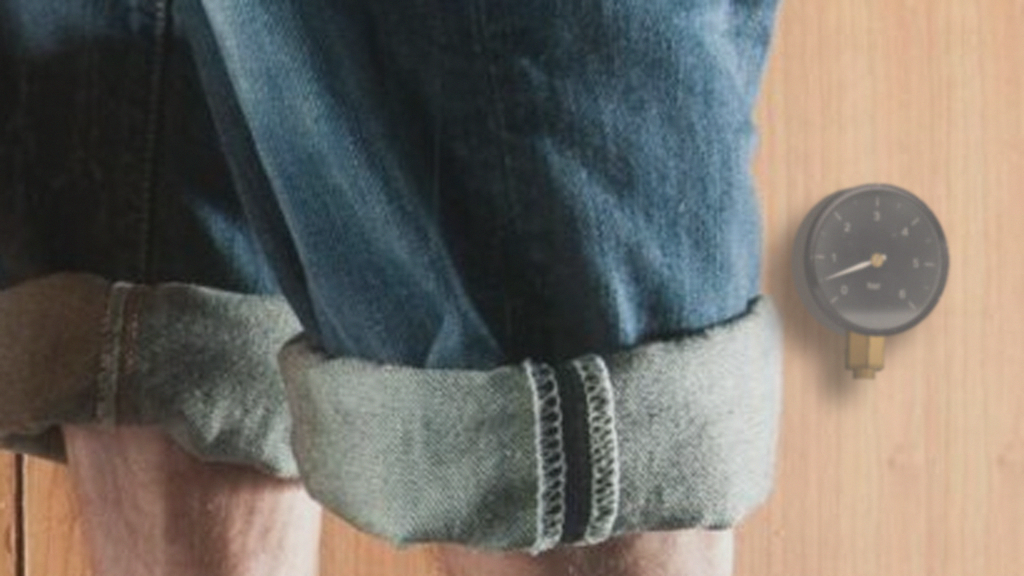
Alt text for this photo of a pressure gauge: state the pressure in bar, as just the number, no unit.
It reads 0.5
